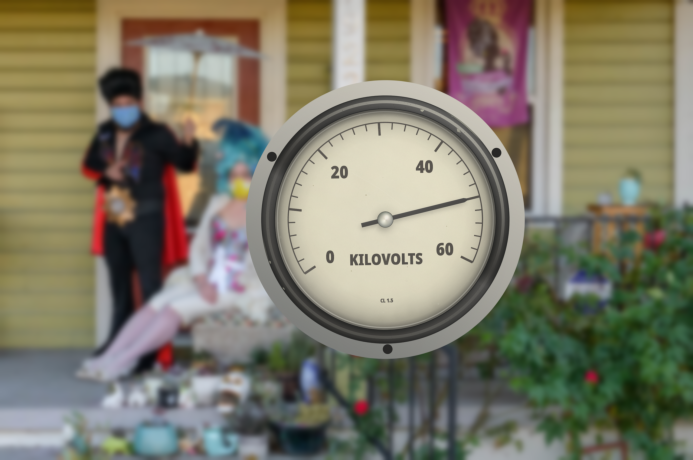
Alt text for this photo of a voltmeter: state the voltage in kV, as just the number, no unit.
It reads 50
